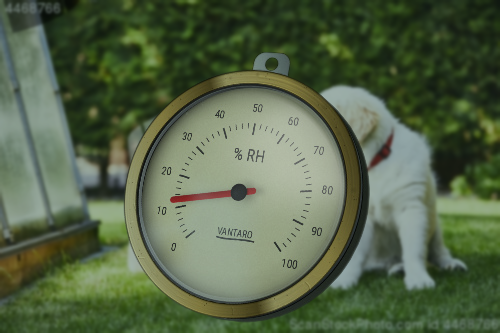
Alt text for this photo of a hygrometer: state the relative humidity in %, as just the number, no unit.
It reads 12
